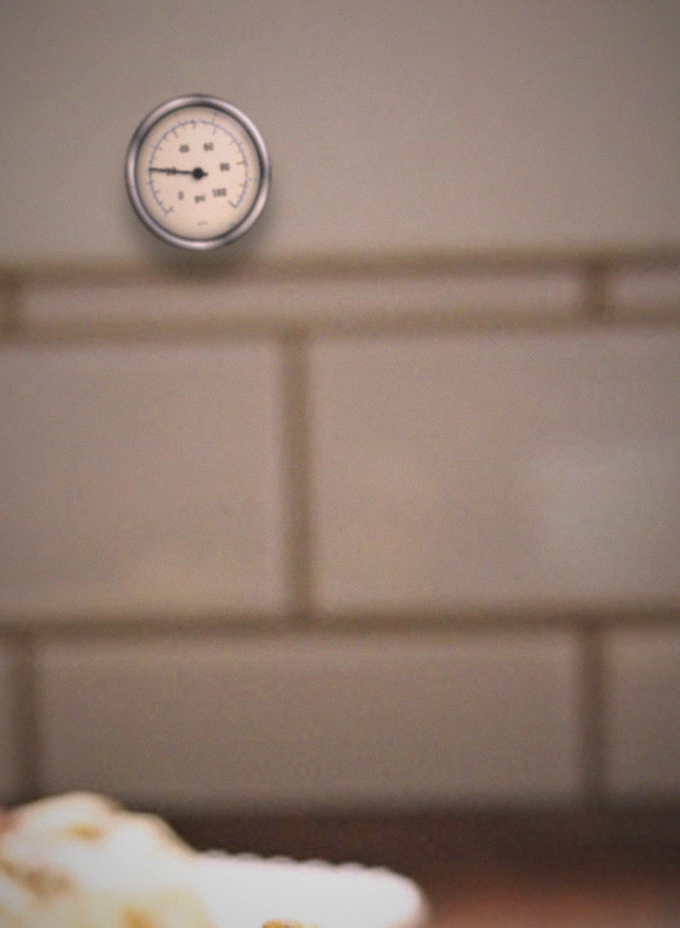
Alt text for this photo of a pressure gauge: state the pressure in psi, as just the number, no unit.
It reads 20
